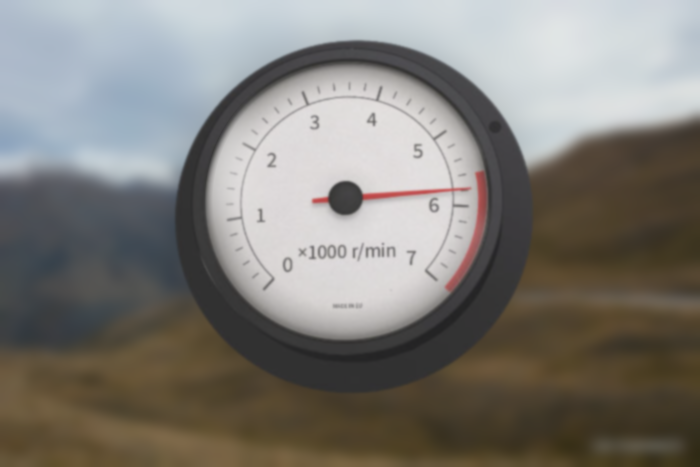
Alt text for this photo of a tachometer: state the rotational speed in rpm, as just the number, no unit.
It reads 5800
